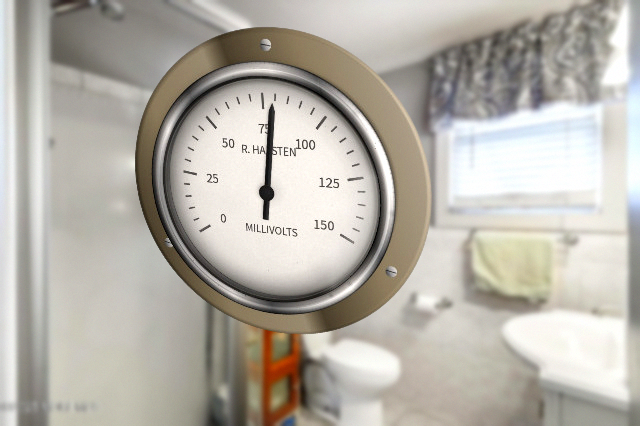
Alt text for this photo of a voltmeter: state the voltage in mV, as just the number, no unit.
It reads 80
